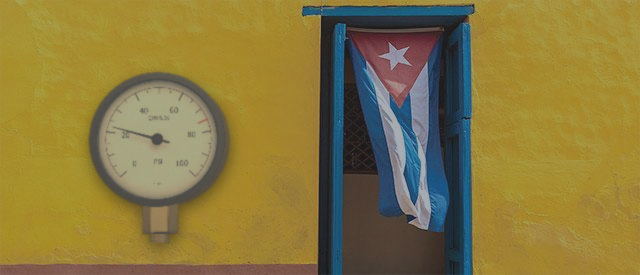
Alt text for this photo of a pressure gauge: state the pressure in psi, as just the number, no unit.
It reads 22.5
